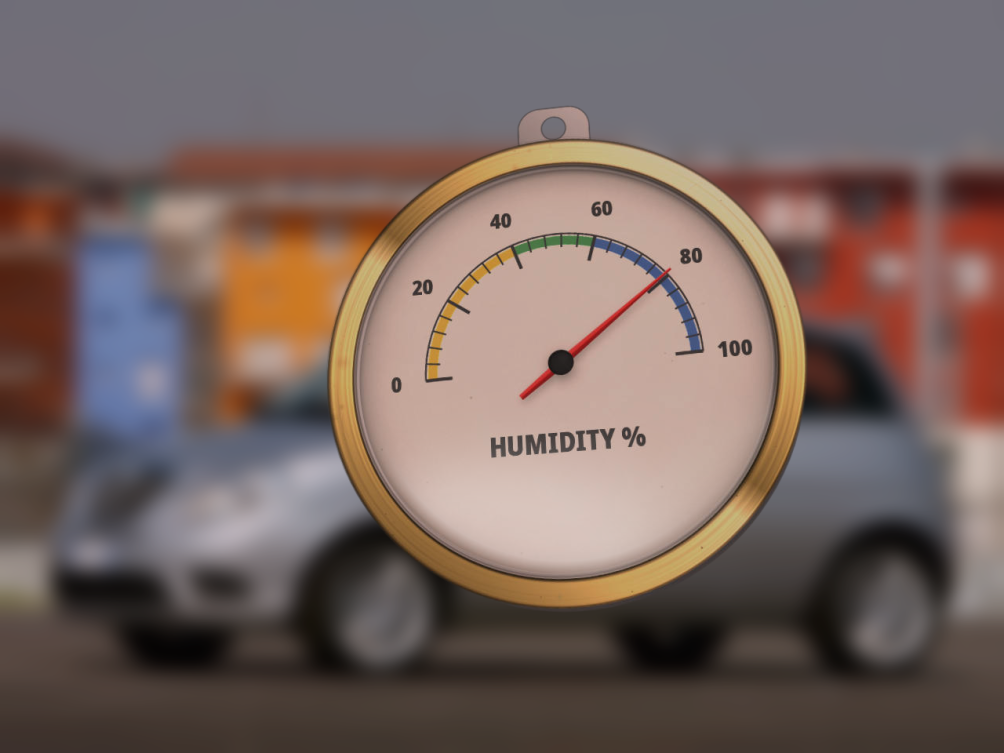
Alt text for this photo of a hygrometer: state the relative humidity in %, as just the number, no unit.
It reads 80
